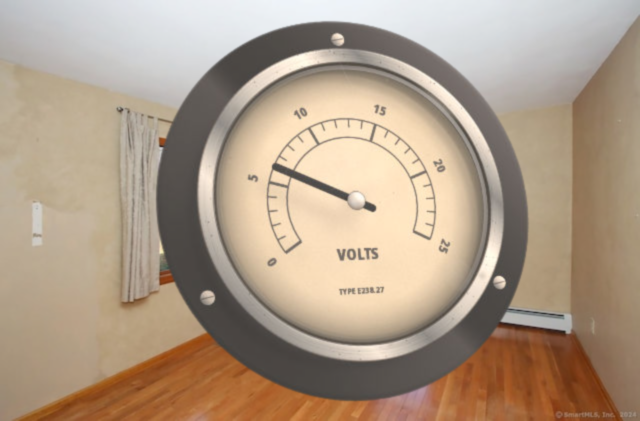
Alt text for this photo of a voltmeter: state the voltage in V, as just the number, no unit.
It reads 6
